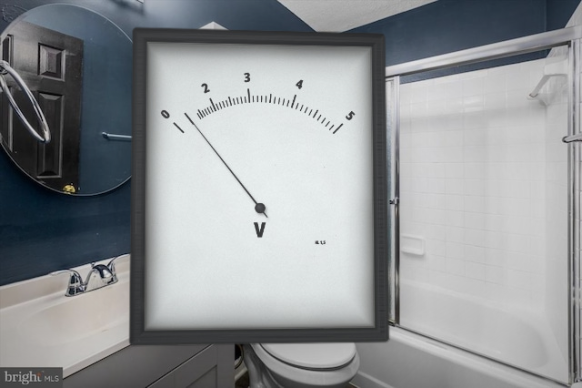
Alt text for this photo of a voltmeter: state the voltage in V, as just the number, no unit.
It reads 1
